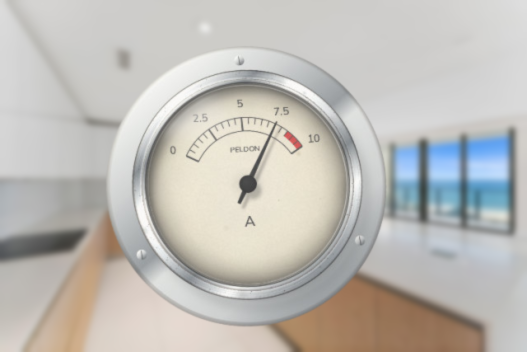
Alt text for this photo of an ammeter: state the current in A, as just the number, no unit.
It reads 7.5
